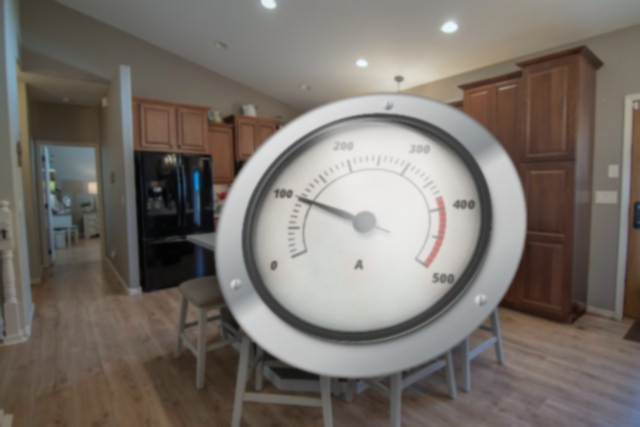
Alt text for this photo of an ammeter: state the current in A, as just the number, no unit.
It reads 100
